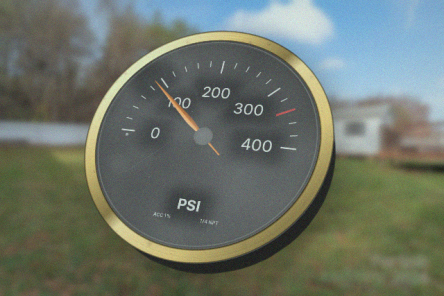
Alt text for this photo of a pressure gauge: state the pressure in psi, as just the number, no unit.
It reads 90
